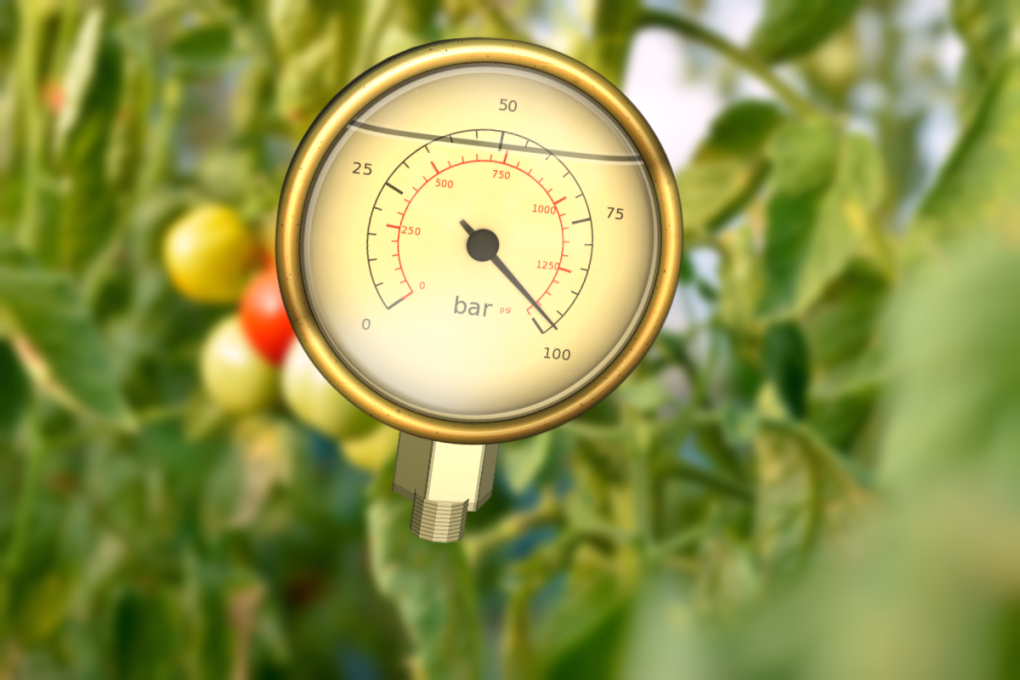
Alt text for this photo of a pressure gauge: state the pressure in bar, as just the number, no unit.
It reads 97.5
